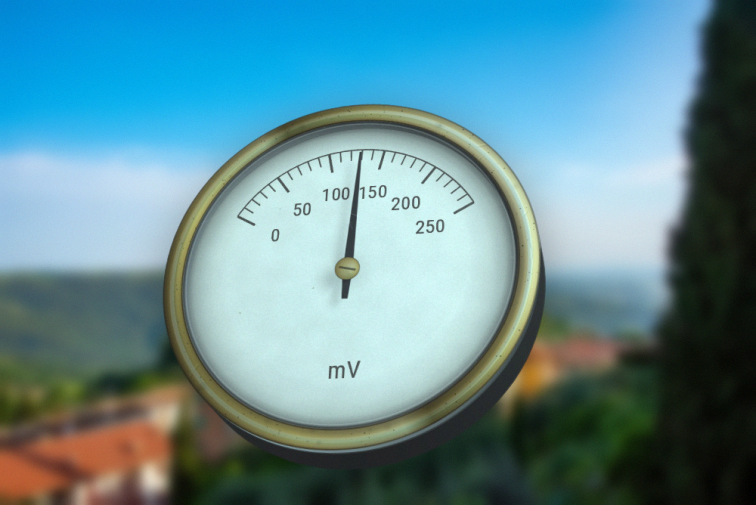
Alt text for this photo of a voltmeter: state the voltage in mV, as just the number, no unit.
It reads 130
